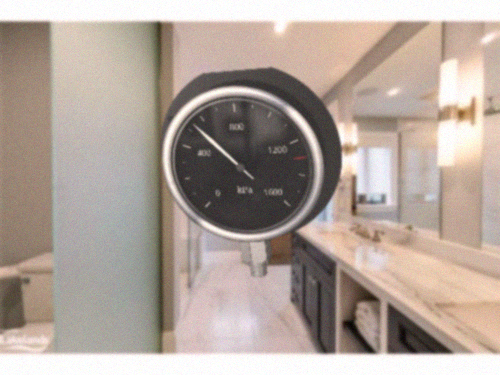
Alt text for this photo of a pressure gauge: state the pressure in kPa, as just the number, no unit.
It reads 550
